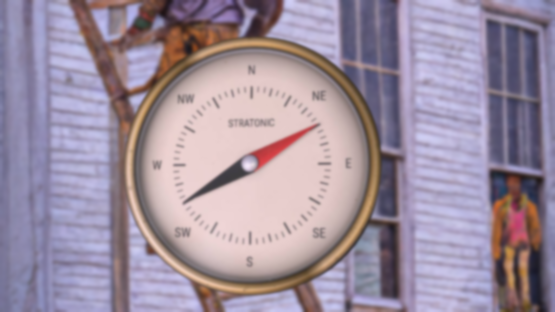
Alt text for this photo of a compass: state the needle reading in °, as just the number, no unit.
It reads 60
